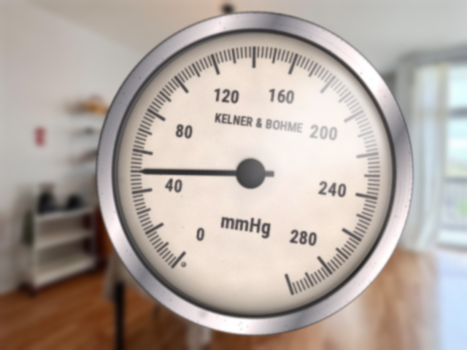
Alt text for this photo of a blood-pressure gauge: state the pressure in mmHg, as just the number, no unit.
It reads 50
